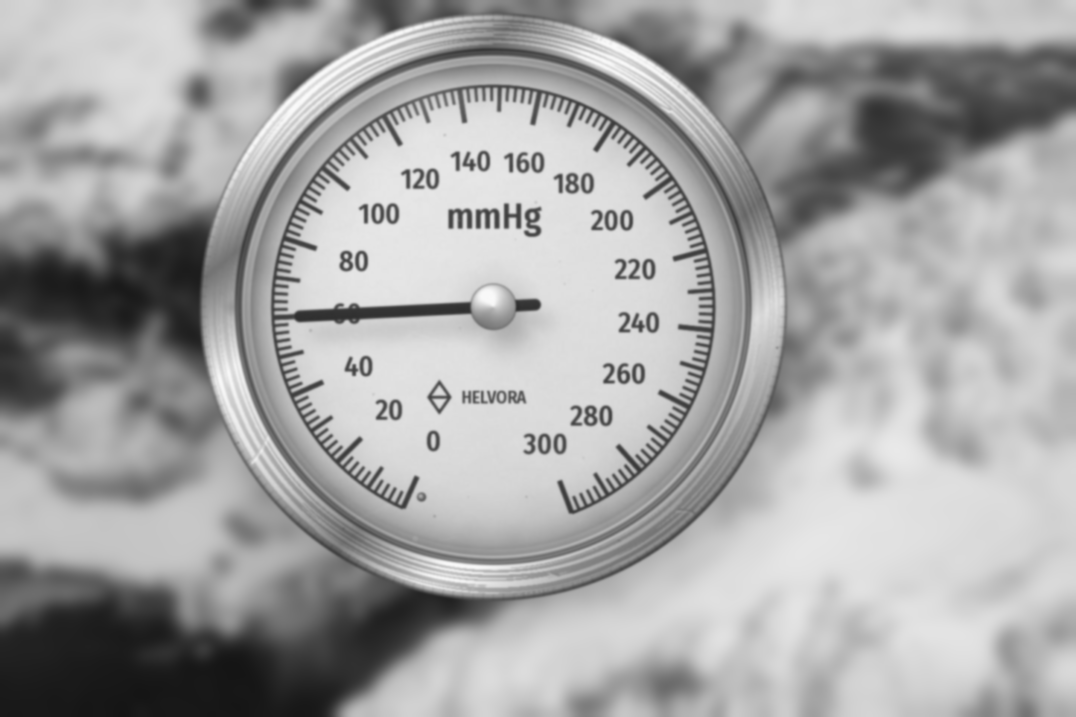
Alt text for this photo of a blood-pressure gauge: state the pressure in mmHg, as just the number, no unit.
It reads 60
